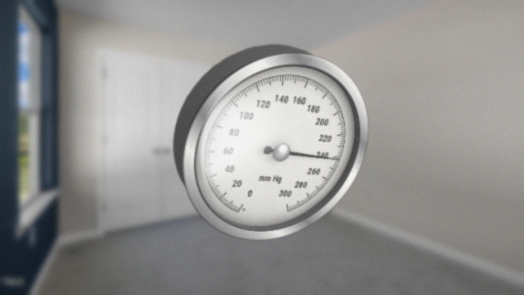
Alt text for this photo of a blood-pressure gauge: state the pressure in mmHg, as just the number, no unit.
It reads 240
